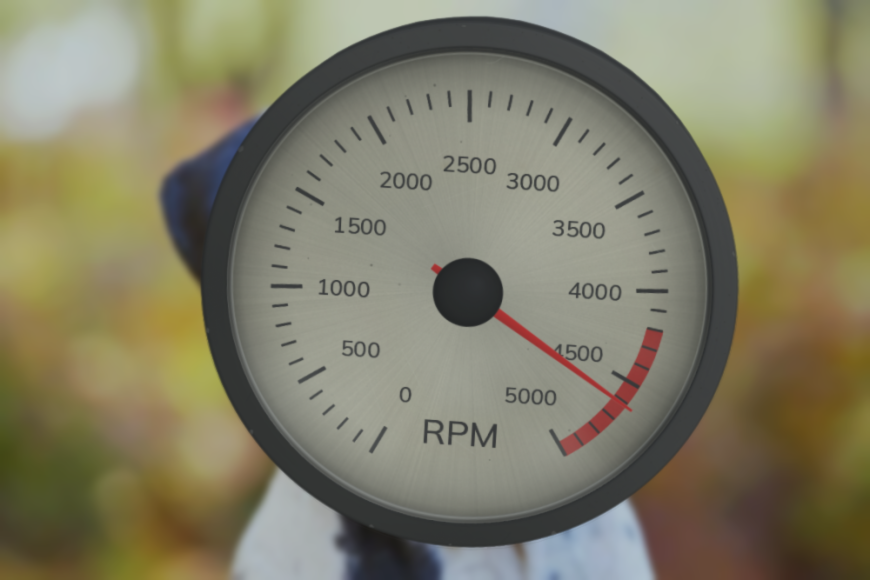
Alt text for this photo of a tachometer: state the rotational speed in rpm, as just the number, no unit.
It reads 4600
